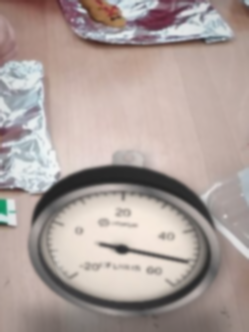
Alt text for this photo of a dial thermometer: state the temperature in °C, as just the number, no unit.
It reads 50
